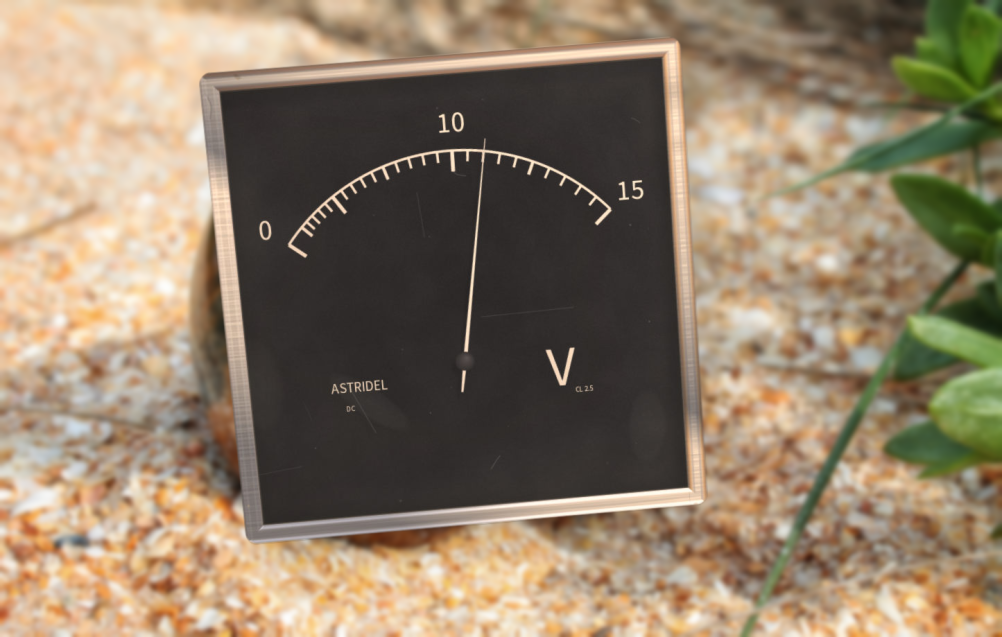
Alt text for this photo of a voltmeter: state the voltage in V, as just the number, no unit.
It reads 11
